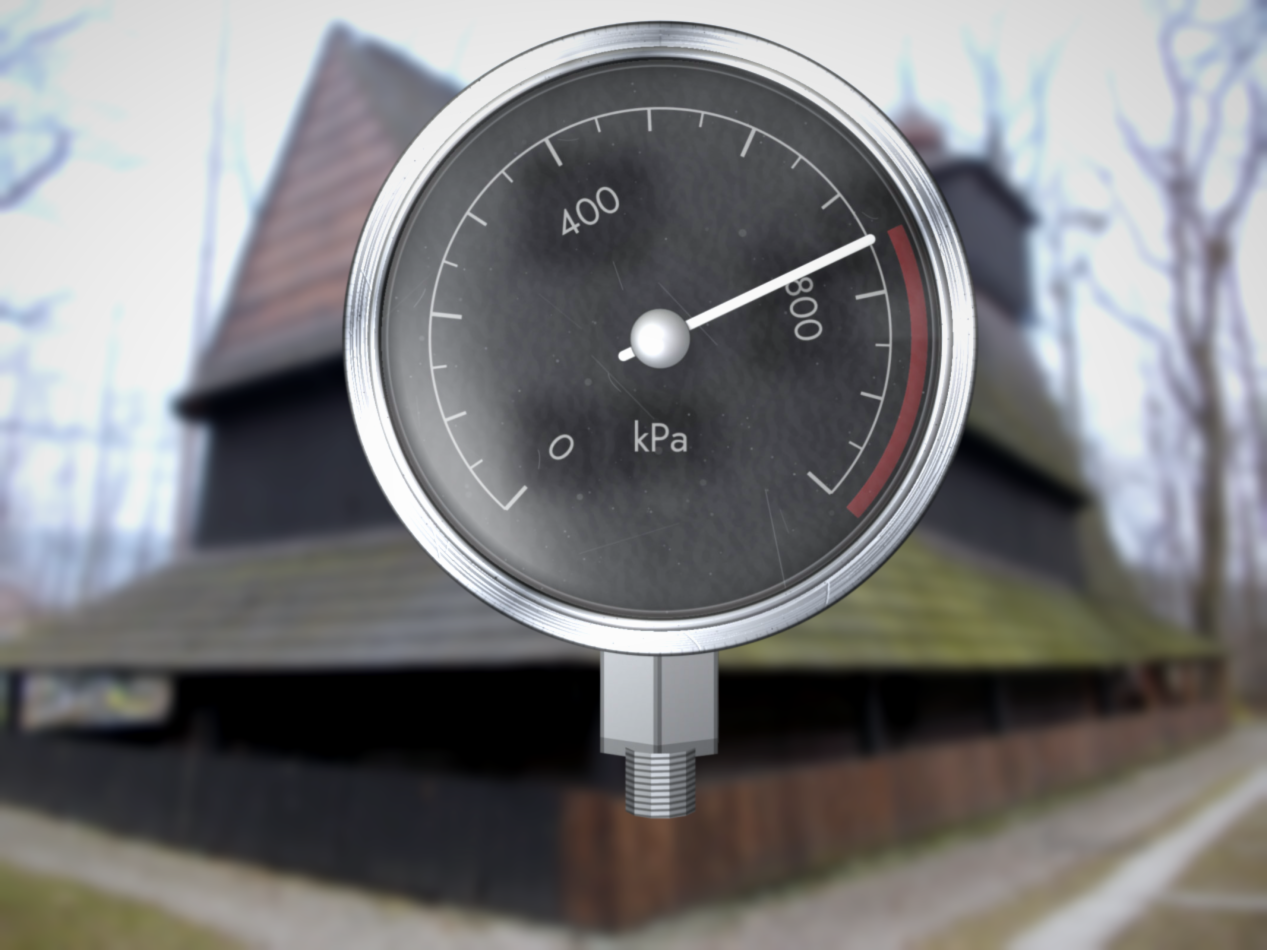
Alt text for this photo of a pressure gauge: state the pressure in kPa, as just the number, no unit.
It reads 750
